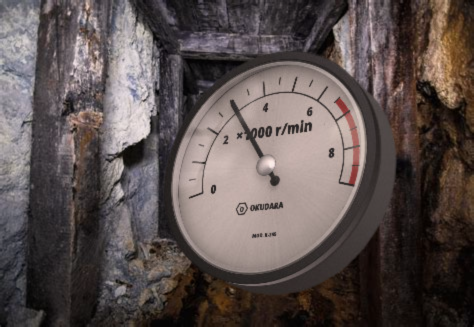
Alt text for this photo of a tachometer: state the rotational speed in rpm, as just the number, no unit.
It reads 3000
